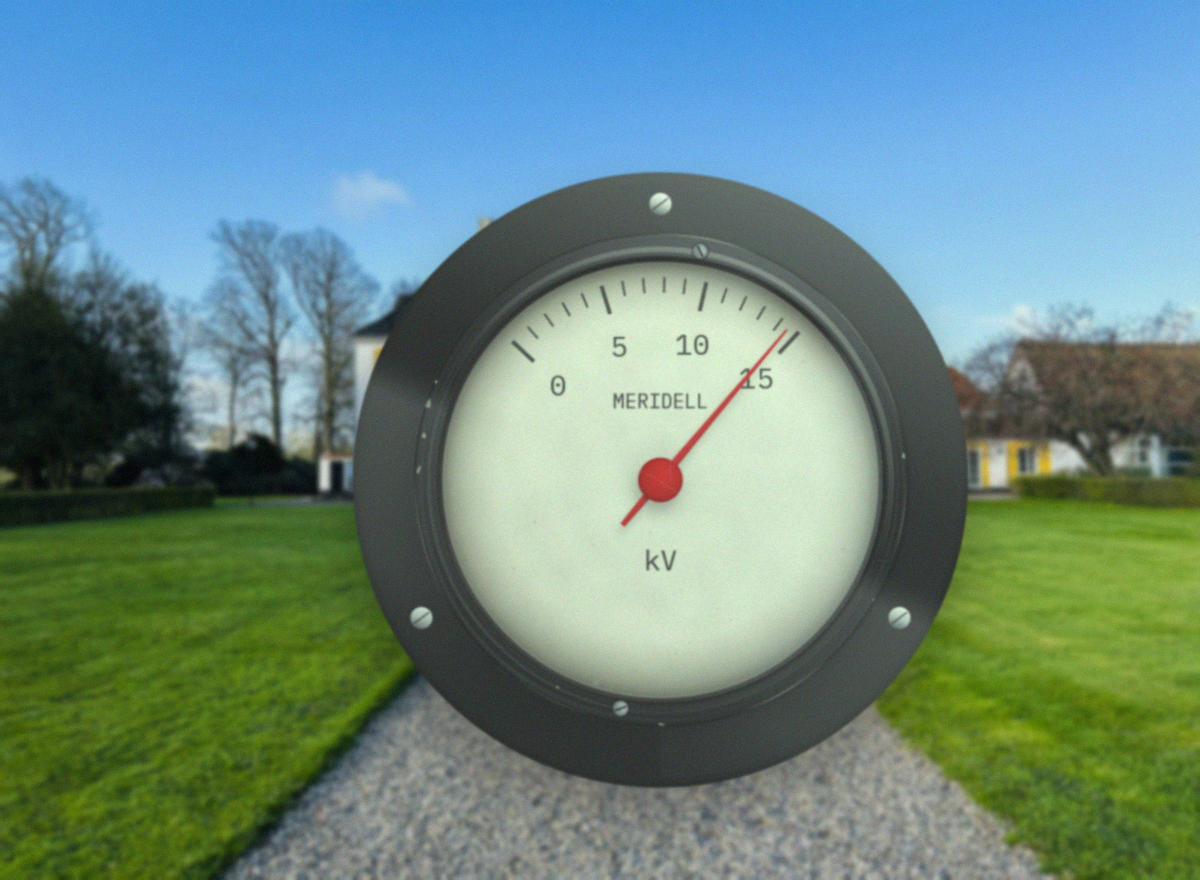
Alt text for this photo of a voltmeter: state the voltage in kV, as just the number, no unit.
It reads 14.5
